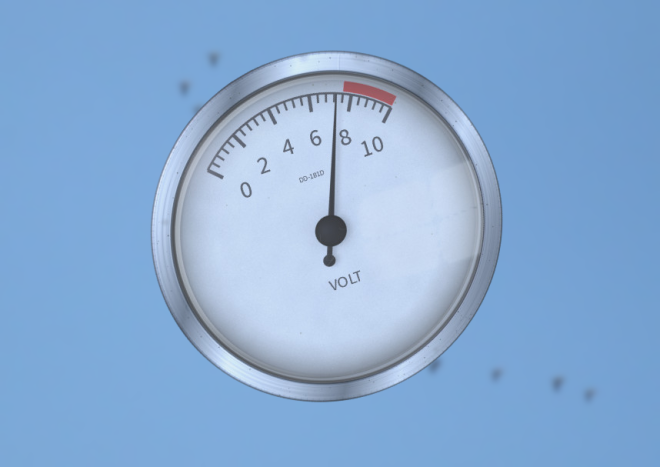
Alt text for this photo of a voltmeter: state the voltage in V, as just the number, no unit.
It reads 7.2
